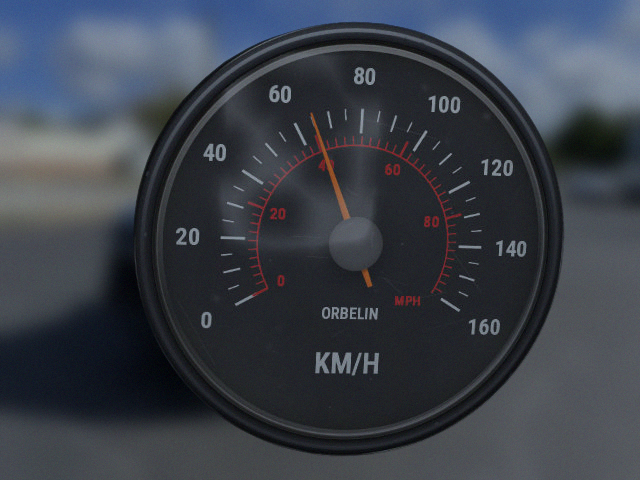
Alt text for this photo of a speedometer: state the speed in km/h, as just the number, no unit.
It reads 65
